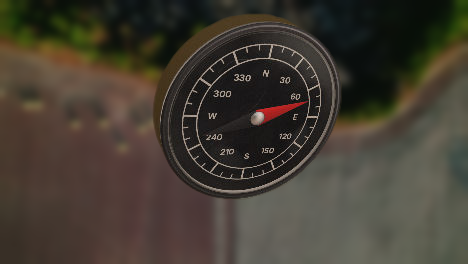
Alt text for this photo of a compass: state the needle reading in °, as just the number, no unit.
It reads 70
